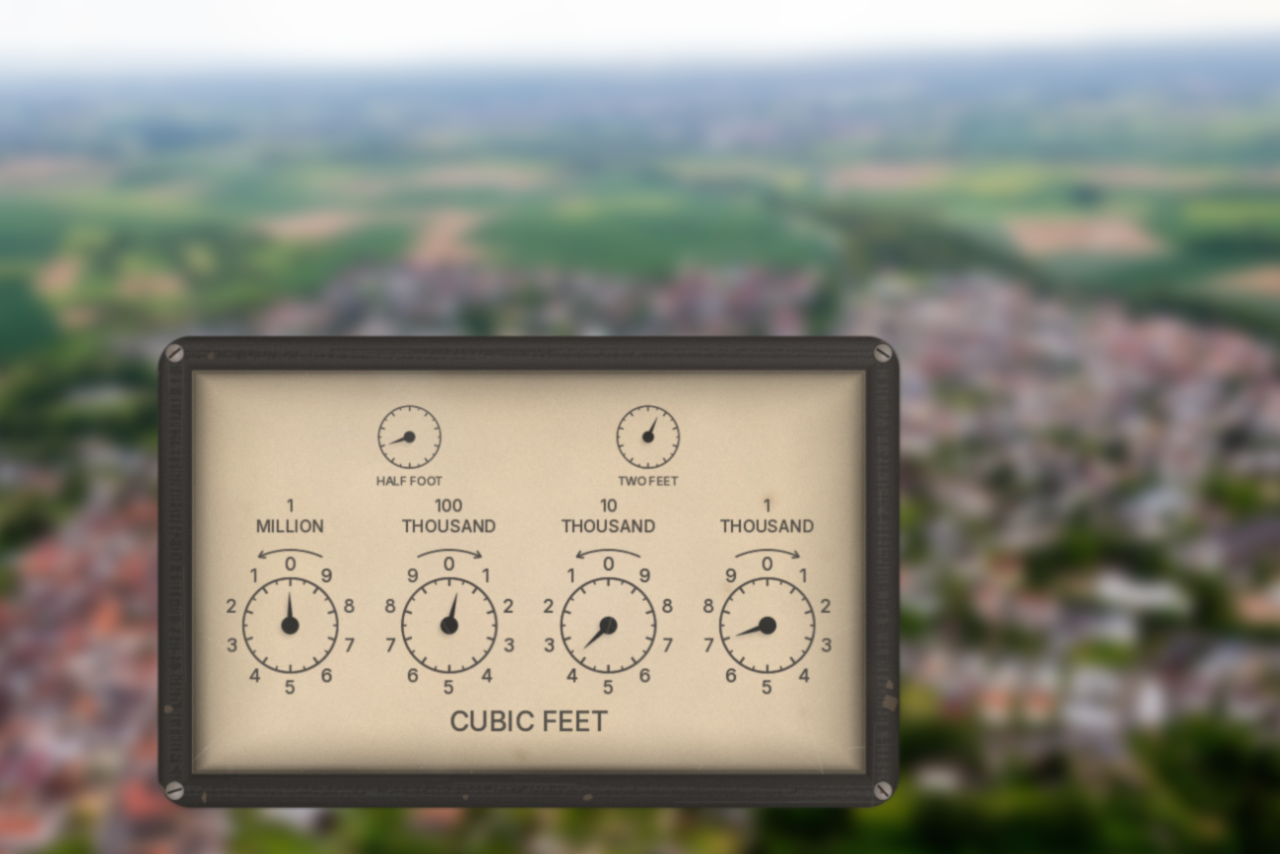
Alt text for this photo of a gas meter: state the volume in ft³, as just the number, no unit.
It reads 3700
